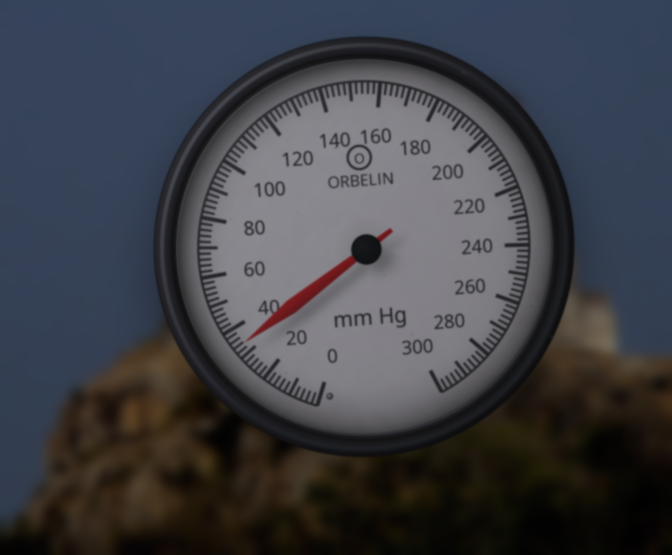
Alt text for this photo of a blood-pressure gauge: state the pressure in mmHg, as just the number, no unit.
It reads 34
